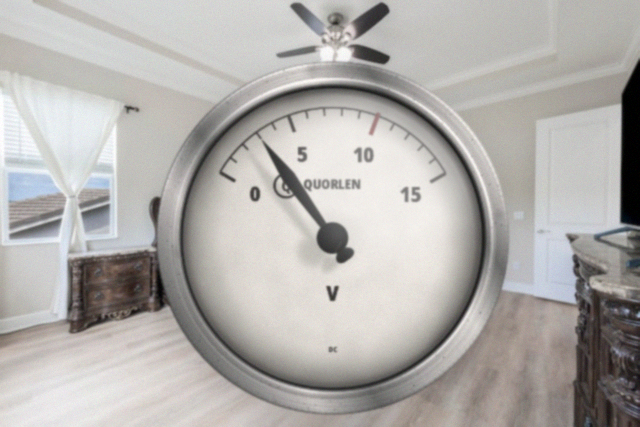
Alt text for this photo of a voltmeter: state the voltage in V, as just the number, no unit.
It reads 3
